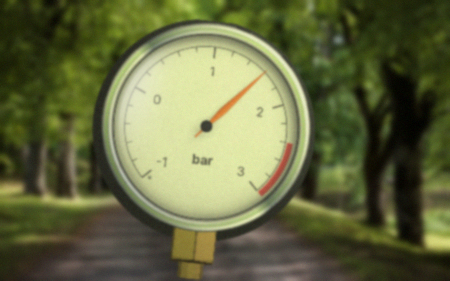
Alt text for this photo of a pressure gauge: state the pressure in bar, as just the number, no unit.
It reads 1.6
